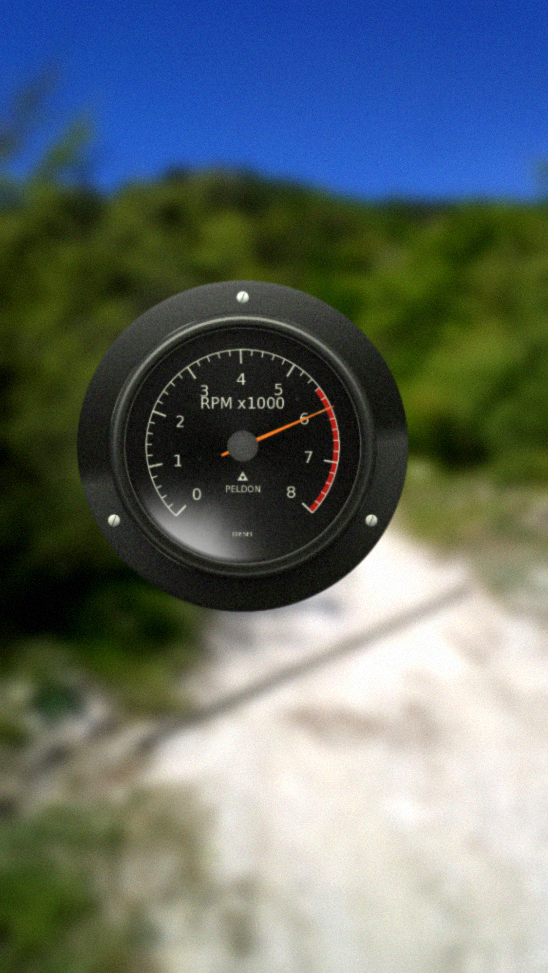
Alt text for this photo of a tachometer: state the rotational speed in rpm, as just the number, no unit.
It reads 6000
